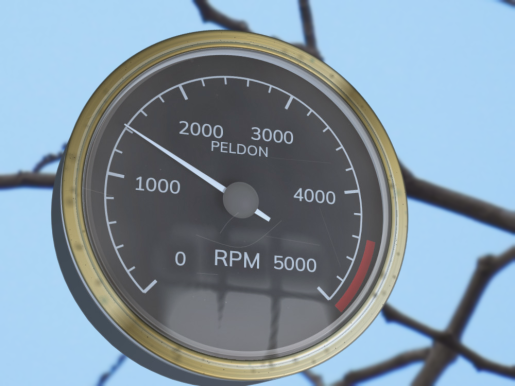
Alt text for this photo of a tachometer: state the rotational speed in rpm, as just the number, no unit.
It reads 1400
